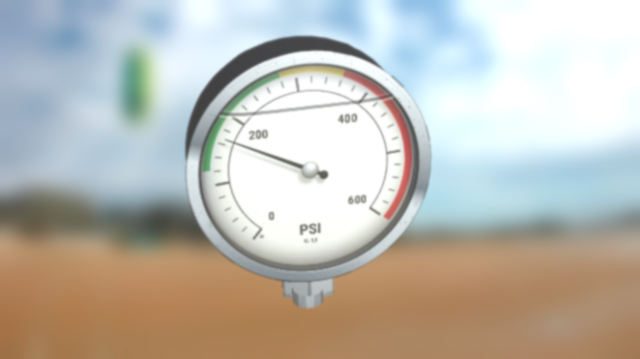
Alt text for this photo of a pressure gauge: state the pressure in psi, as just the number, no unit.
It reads 170
